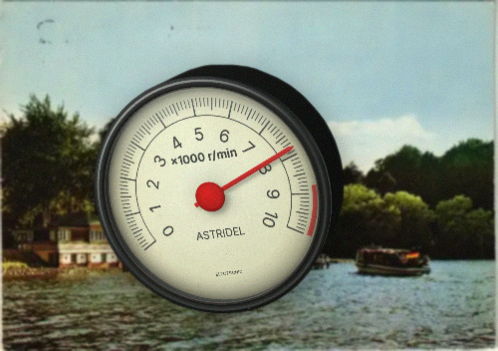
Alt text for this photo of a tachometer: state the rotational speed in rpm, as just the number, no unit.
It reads 7800
